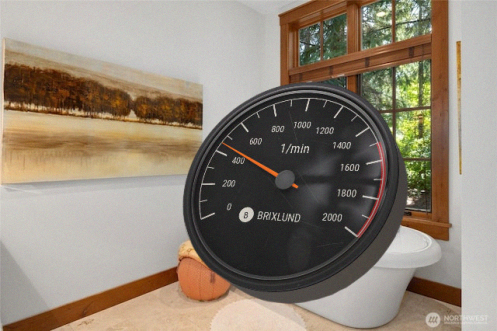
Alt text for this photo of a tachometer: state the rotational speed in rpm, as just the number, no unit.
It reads 450
